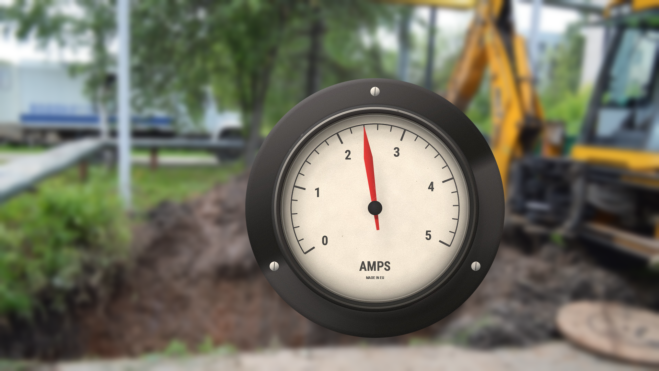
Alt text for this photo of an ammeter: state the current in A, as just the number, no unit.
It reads 2.4
